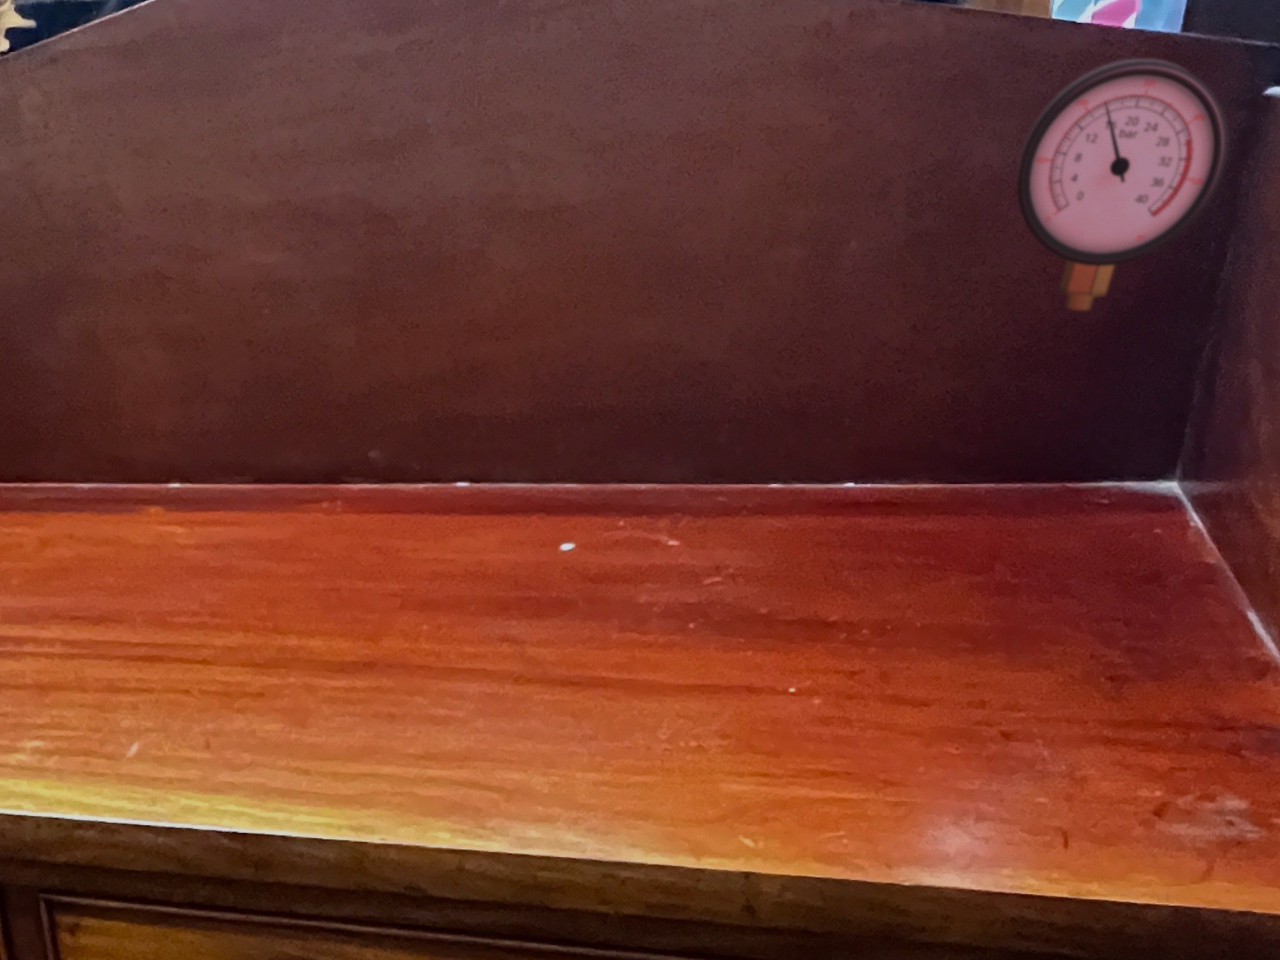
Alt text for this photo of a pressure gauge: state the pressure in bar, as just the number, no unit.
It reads 16
